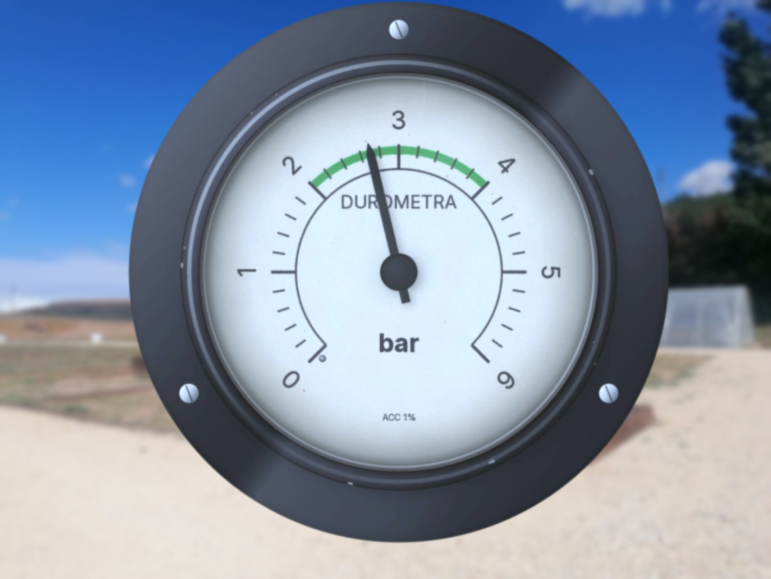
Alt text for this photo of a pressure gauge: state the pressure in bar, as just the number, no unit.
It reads 2.7
